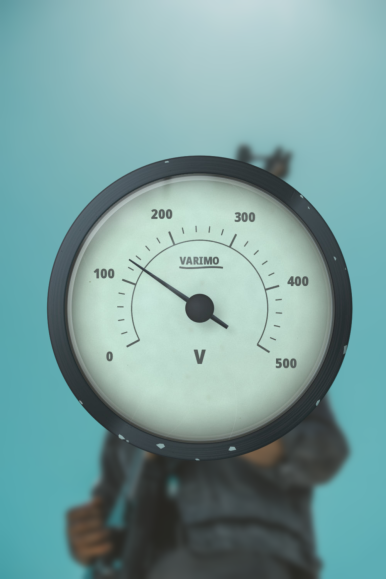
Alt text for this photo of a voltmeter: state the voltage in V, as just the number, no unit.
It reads 130
